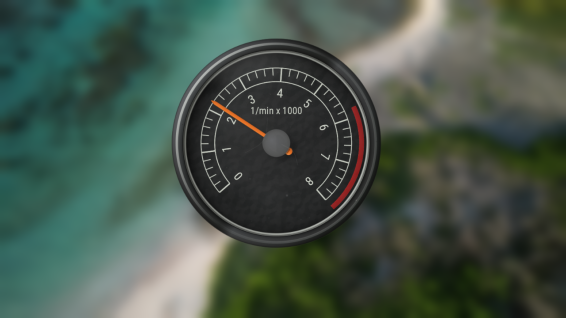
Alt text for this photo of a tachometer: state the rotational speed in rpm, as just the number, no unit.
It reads 2200
